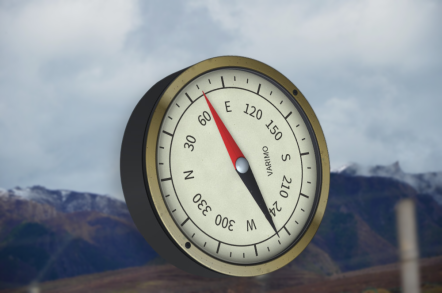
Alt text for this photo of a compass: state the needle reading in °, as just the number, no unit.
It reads 70
